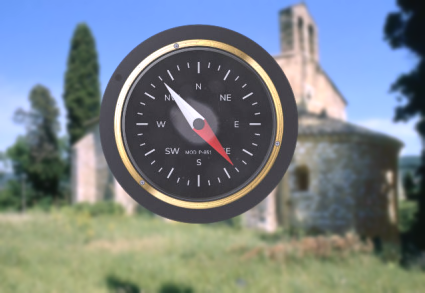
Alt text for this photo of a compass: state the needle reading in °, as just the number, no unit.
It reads 140
